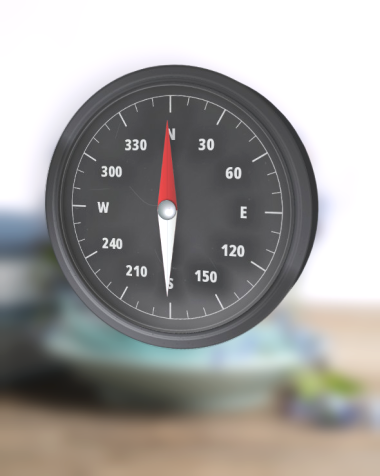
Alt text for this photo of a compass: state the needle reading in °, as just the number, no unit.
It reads 0
